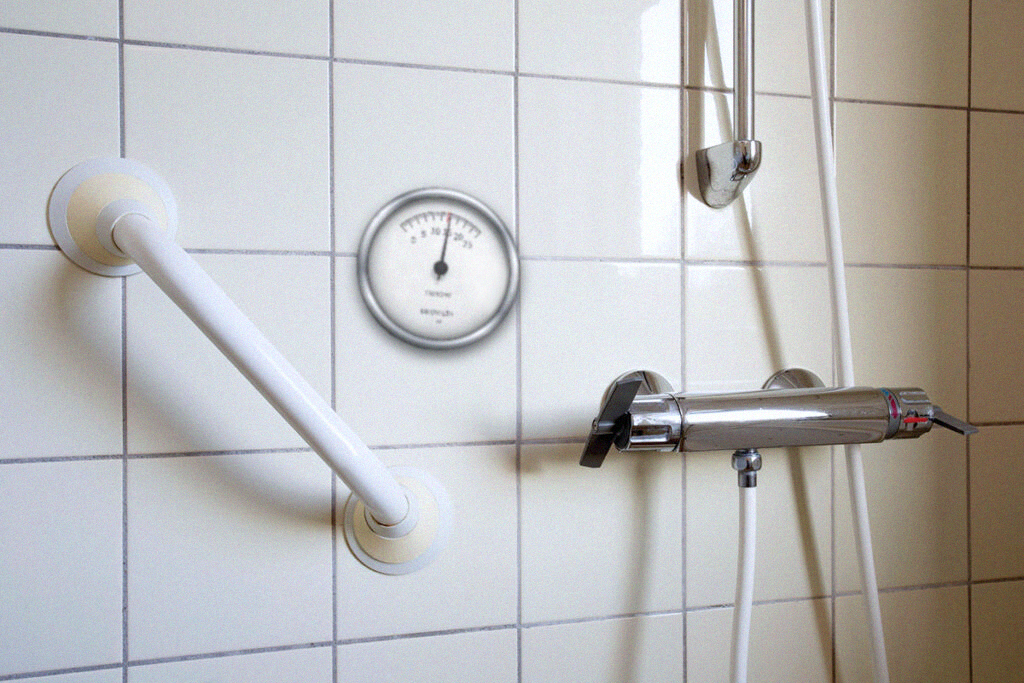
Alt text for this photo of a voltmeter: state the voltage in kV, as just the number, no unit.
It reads 15
